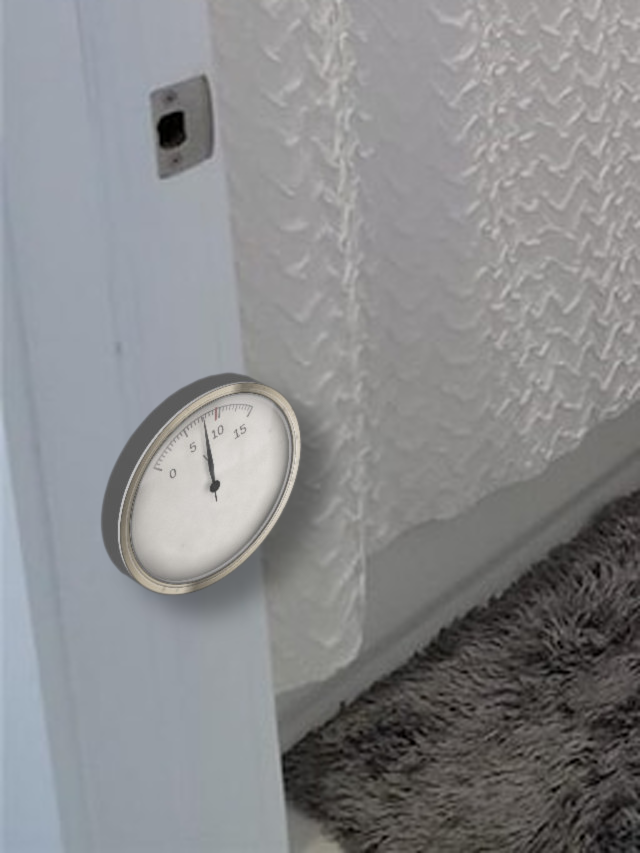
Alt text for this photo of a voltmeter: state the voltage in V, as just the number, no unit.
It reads 7.5
